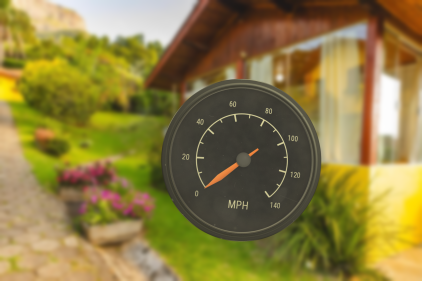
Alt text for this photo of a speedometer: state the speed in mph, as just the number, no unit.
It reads 0
